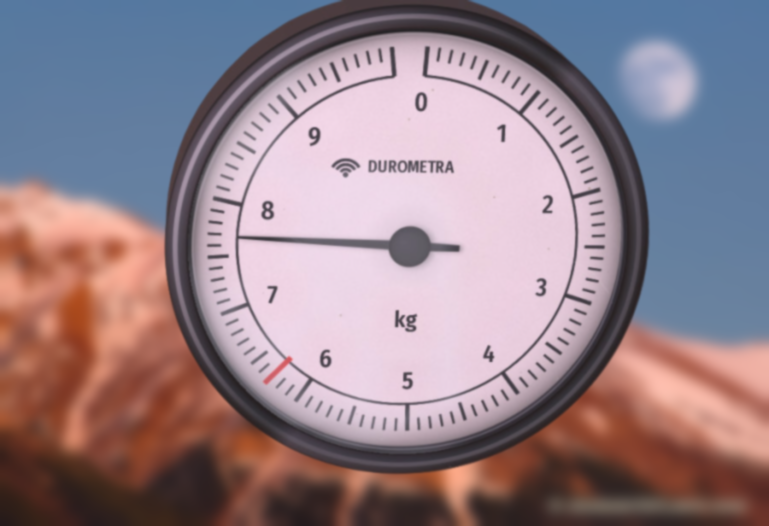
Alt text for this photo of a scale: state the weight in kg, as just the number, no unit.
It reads 7.7
